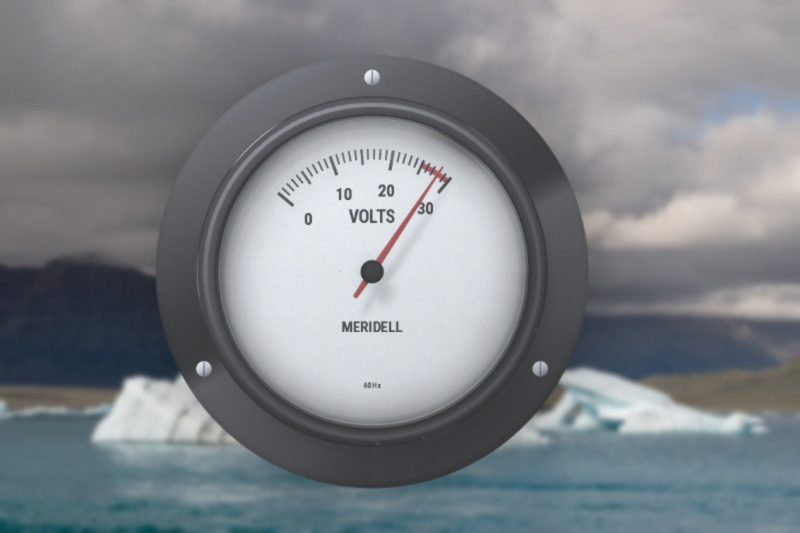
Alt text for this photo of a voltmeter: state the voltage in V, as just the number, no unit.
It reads 28
